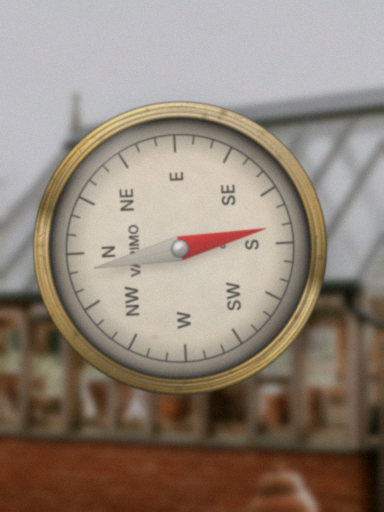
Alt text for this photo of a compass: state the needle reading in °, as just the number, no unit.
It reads 170
